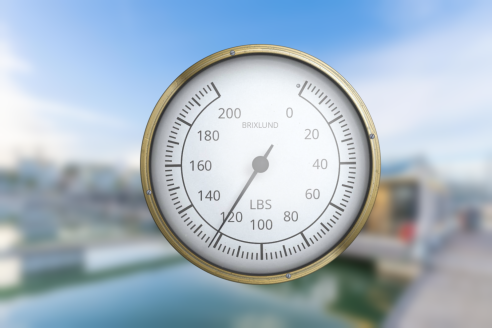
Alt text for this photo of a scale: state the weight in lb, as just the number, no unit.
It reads 122
